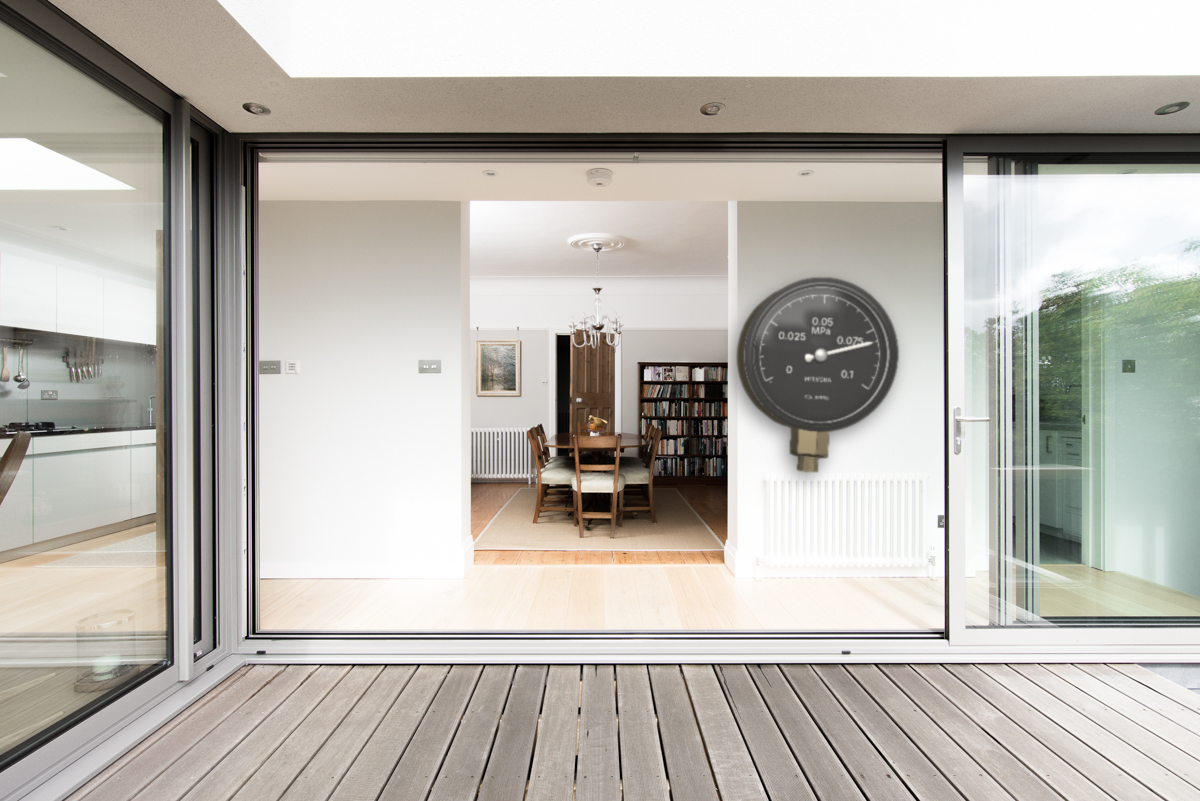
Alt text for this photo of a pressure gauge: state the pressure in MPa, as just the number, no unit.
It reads 0.08
